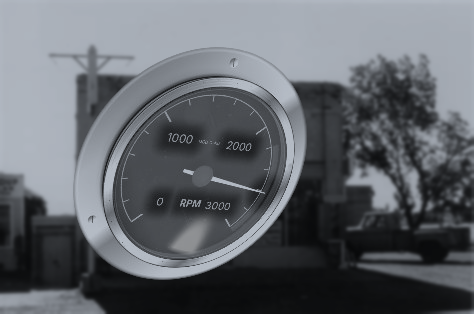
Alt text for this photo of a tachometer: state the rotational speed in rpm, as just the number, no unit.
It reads 2600
